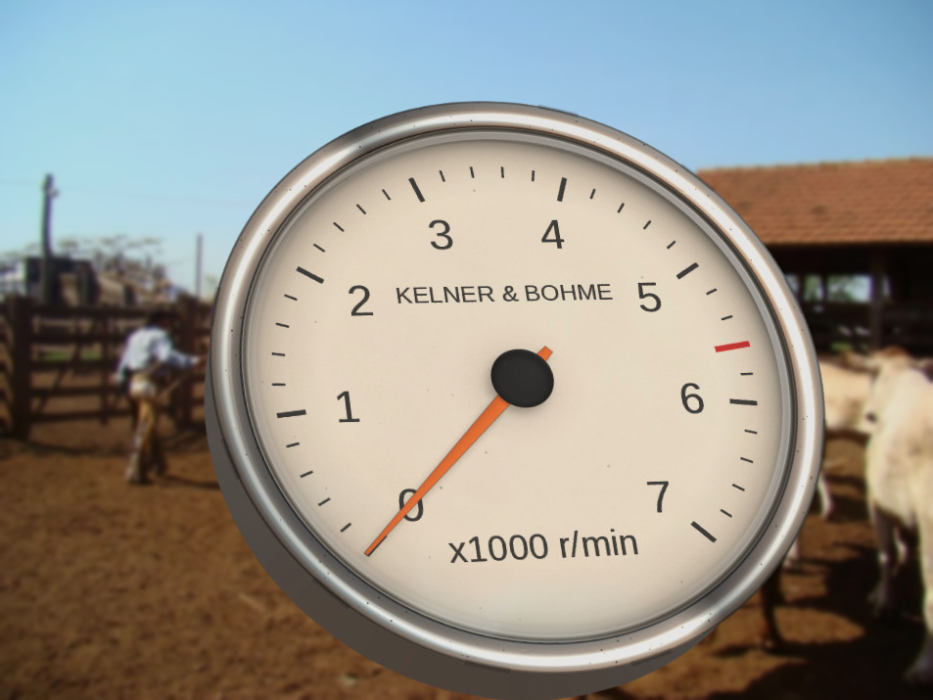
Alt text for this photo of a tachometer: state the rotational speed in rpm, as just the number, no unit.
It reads 0
